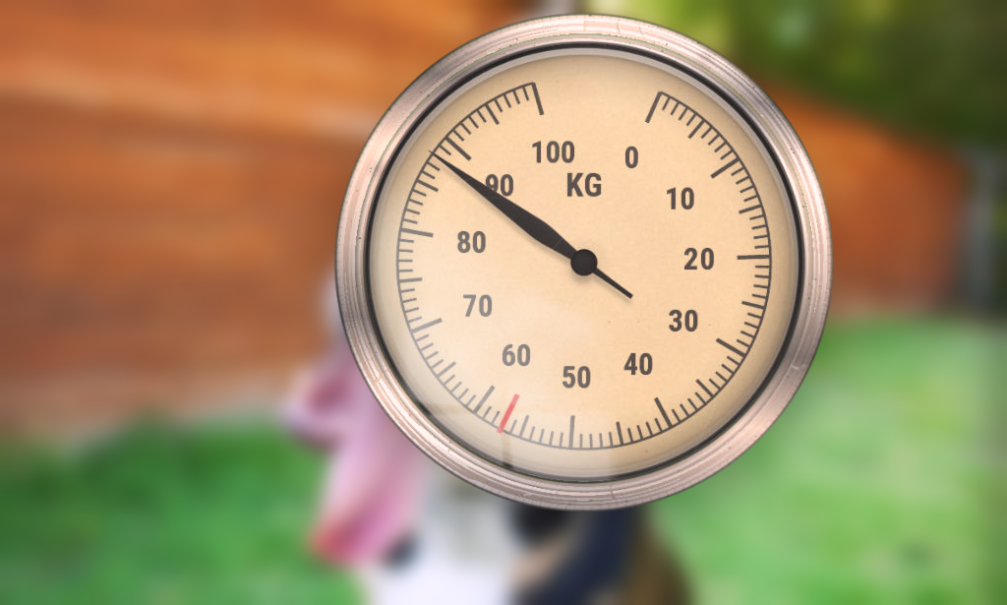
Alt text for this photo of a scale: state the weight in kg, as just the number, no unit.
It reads 88
